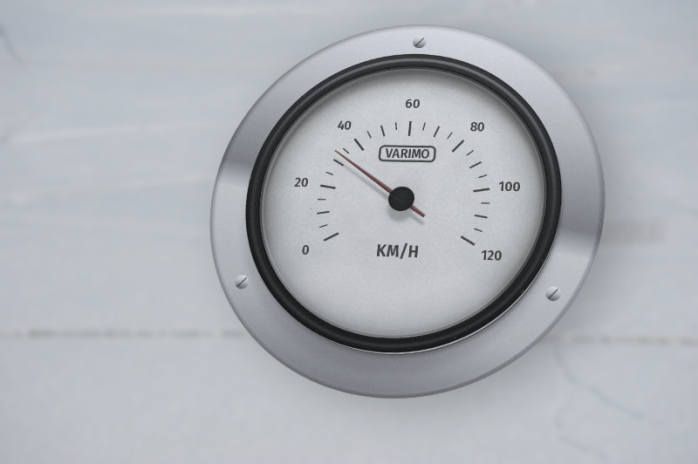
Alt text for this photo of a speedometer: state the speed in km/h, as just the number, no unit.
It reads 32.5
